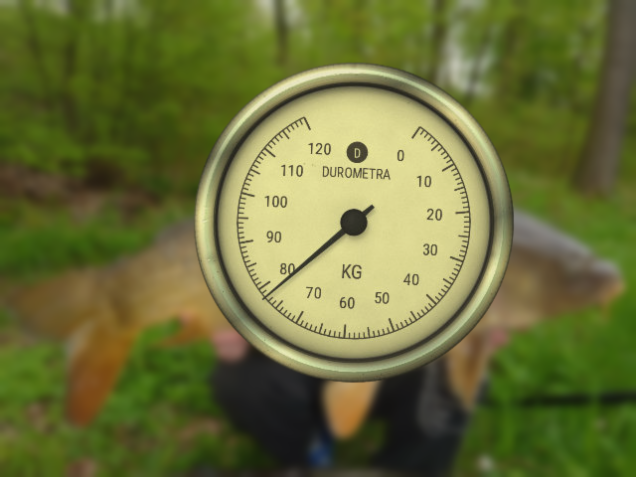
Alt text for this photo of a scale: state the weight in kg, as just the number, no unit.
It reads 78
